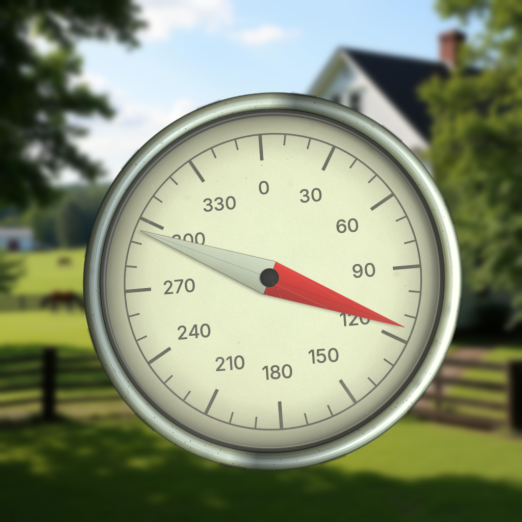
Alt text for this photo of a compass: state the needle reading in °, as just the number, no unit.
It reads 115
